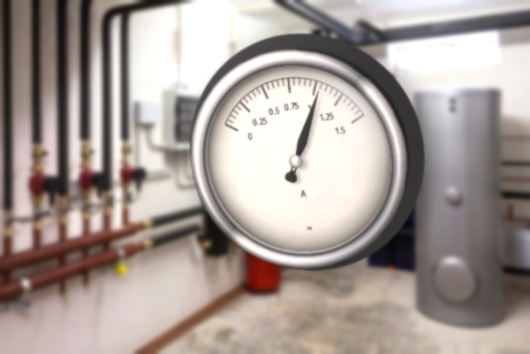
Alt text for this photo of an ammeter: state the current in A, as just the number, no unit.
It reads 1.05
